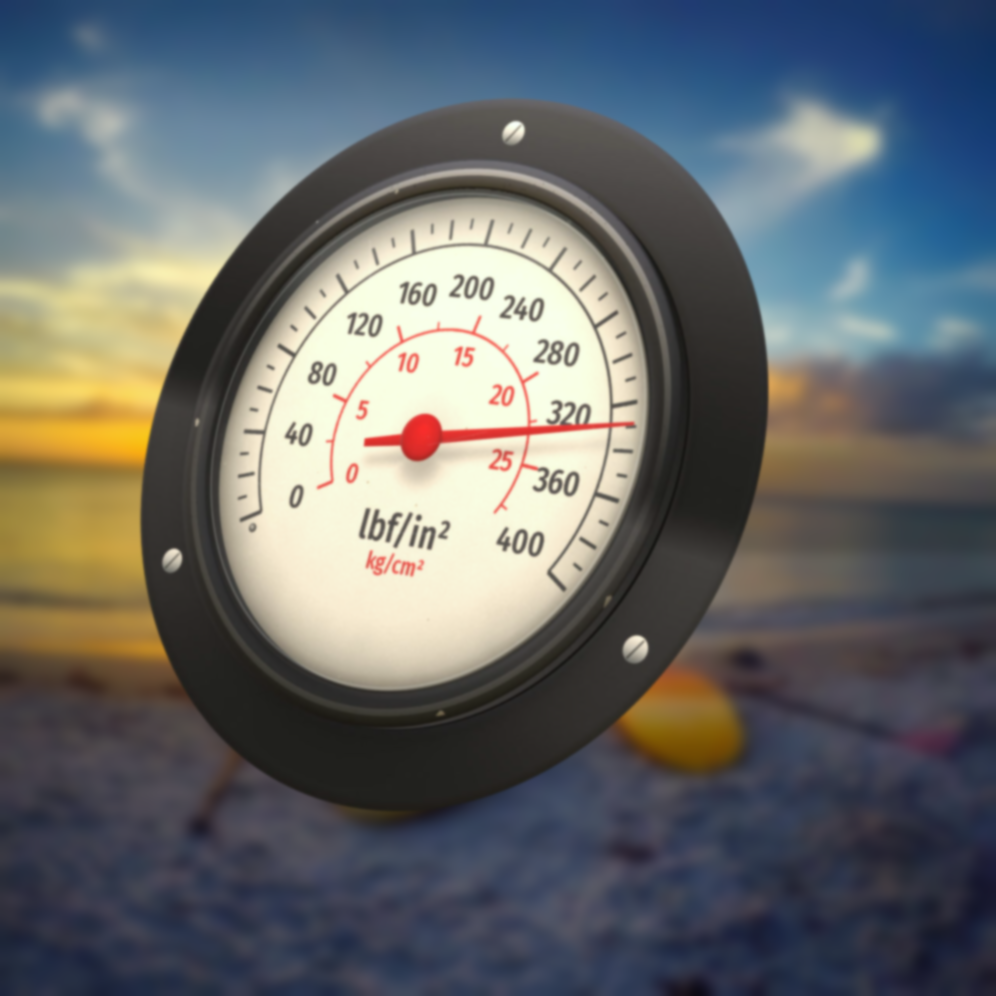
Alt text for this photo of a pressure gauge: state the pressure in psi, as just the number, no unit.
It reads 330
